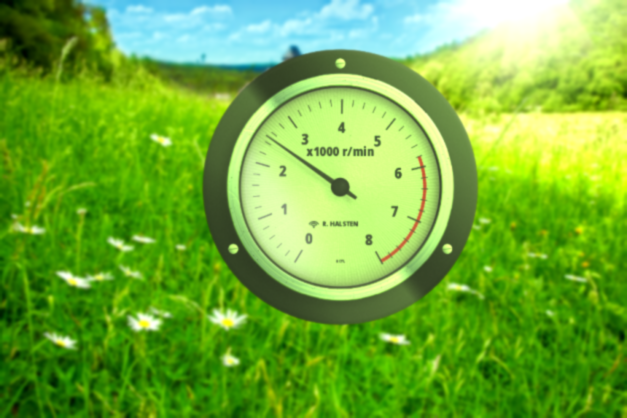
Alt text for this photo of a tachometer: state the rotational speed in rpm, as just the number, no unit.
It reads 2500
